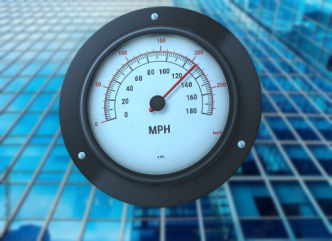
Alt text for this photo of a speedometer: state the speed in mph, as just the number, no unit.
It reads 130
